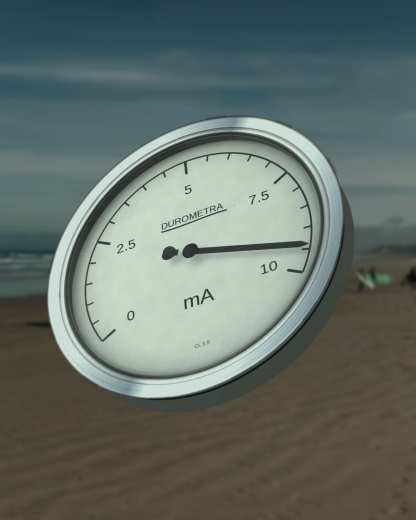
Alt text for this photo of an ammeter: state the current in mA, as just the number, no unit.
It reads 9.5
